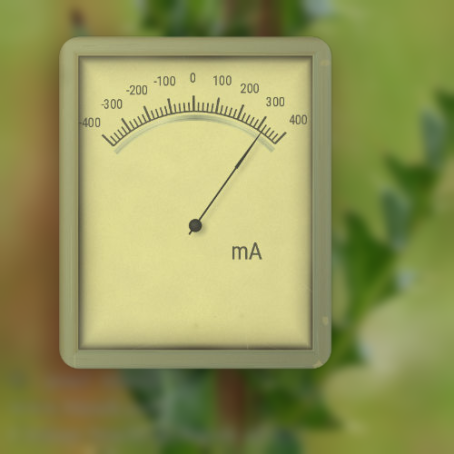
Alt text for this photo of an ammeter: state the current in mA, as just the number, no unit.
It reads 320
